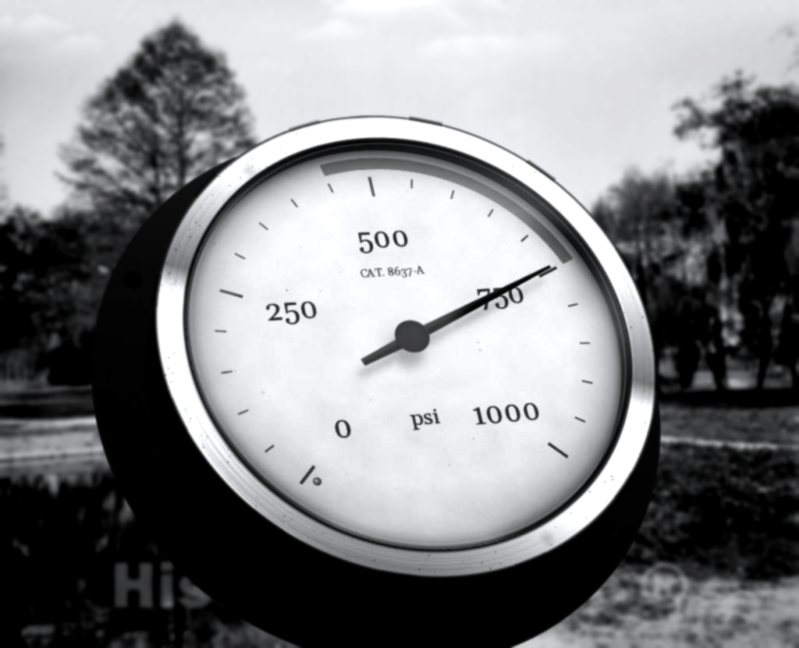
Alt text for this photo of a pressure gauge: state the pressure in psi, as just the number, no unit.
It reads 750
